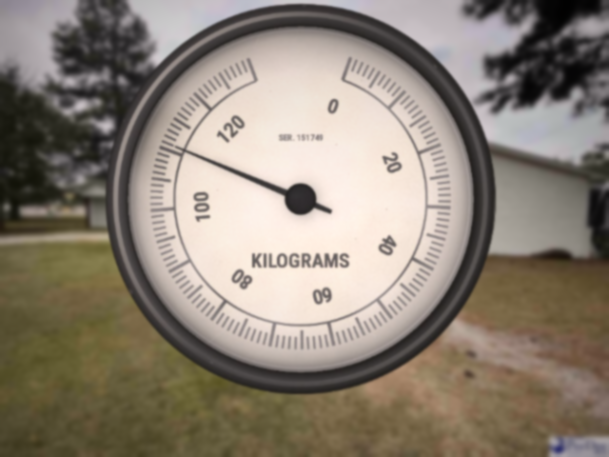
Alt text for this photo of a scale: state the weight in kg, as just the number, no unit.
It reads 111
